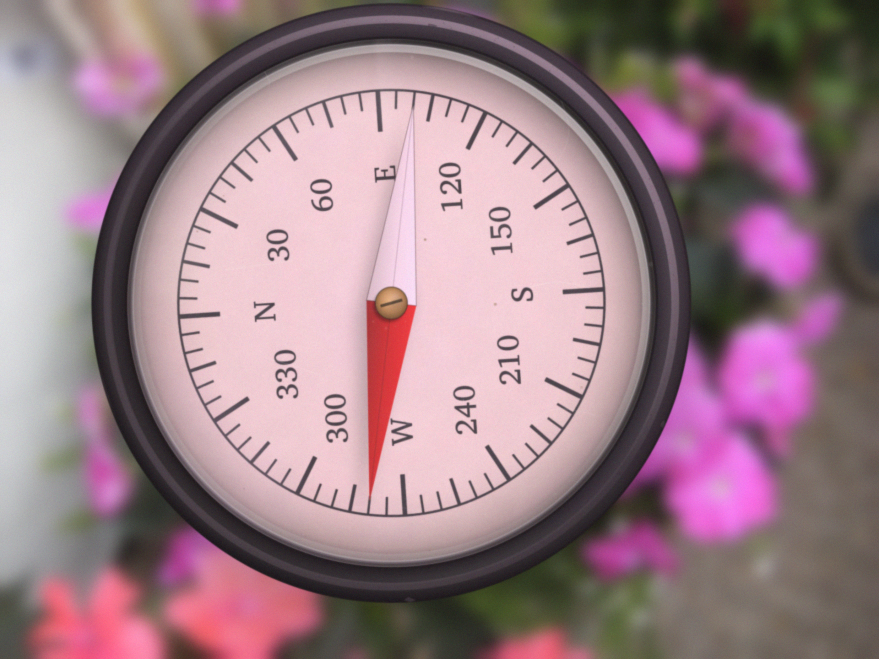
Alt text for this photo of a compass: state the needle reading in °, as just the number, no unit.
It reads 280
